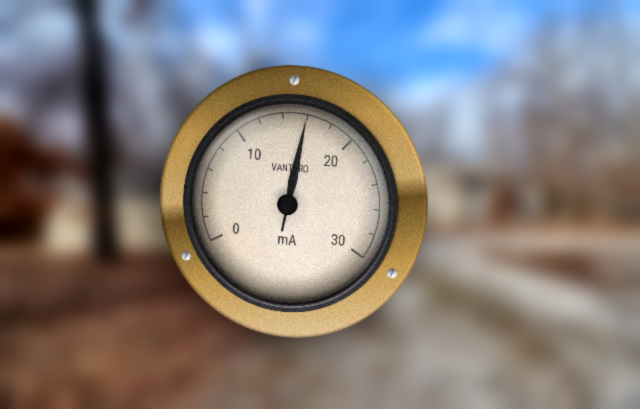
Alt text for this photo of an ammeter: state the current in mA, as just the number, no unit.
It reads 16
